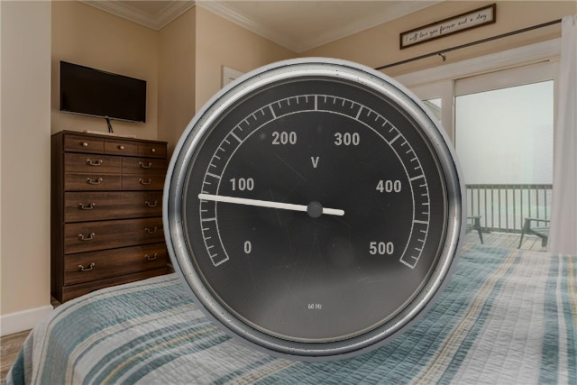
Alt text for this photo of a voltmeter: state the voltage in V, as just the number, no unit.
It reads 75
